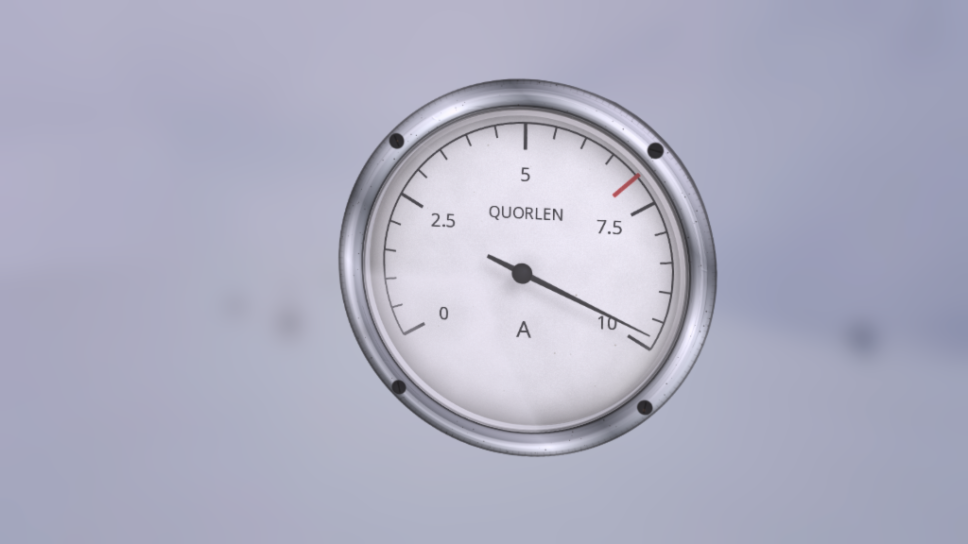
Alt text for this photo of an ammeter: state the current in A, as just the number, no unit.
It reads 9.75
